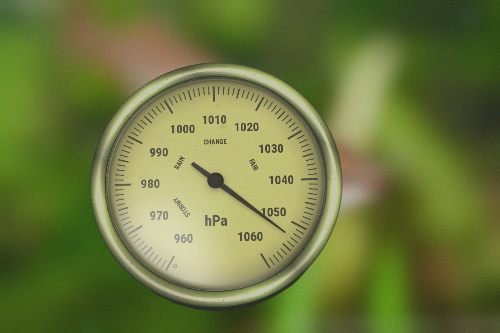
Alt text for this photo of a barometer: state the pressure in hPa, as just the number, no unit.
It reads 1053
